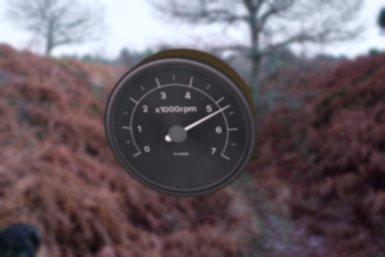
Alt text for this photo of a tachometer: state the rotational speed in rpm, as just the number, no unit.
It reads 5250
